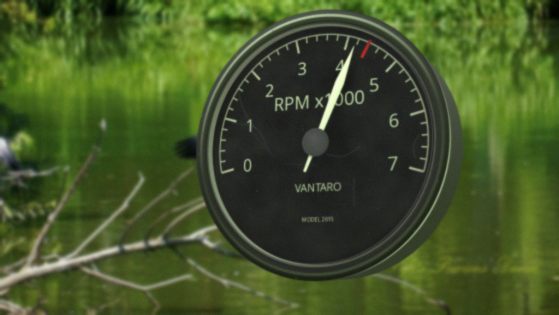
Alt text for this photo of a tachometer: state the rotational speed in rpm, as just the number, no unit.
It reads 4200
